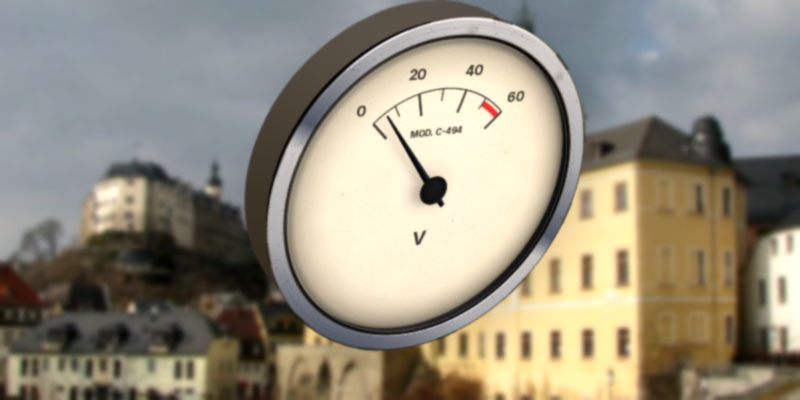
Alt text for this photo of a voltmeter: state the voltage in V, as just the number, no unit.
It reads 5
